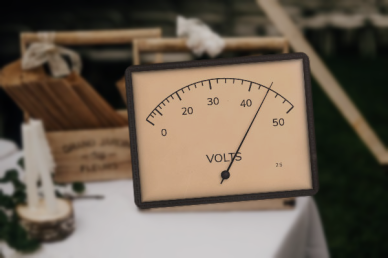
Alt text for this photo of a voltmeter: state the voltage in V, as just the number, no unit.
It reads 44
